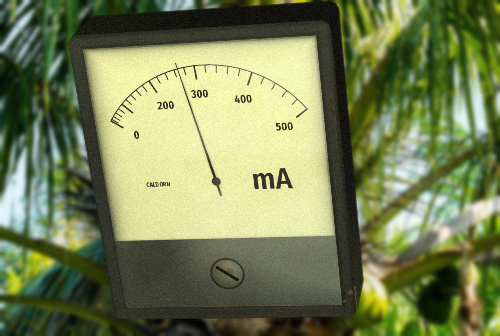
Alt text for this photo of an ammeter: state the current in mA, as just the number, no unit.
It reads 270
